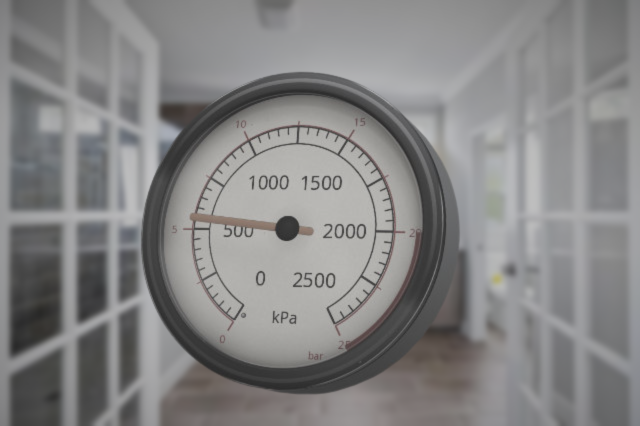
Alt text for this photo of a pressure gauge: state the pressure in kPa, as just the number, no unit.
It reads 550
